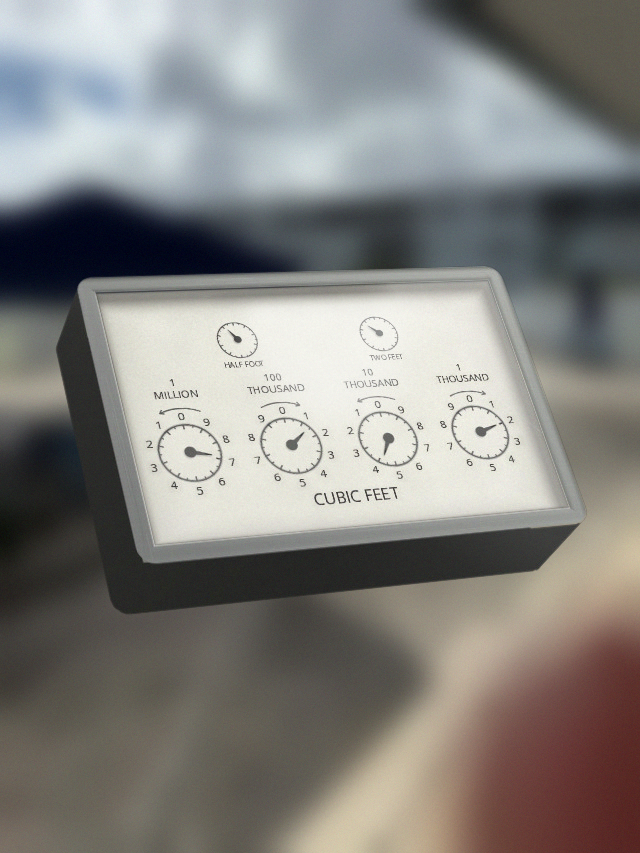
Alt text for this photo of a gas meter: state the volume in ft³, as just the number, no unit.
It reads 714200
